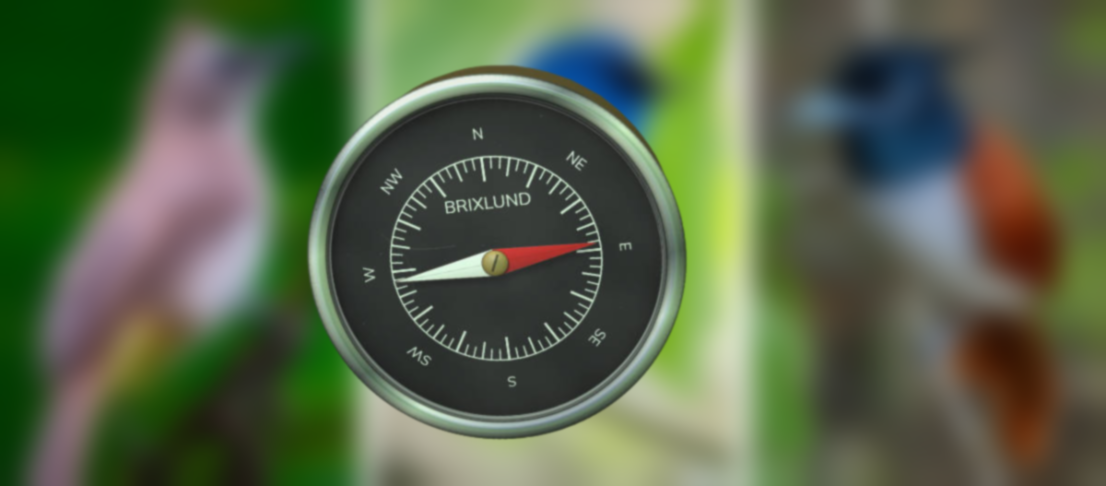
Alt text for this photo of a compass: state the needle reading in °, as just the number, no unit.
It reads 85
